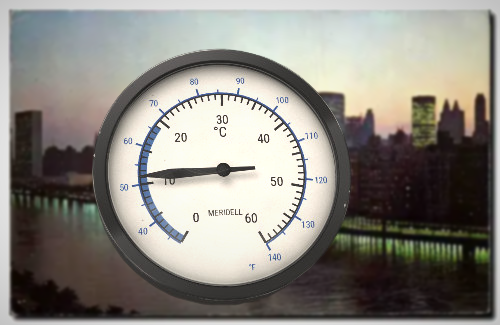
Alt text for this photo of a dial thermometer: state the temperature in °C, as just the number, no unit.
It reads 11
